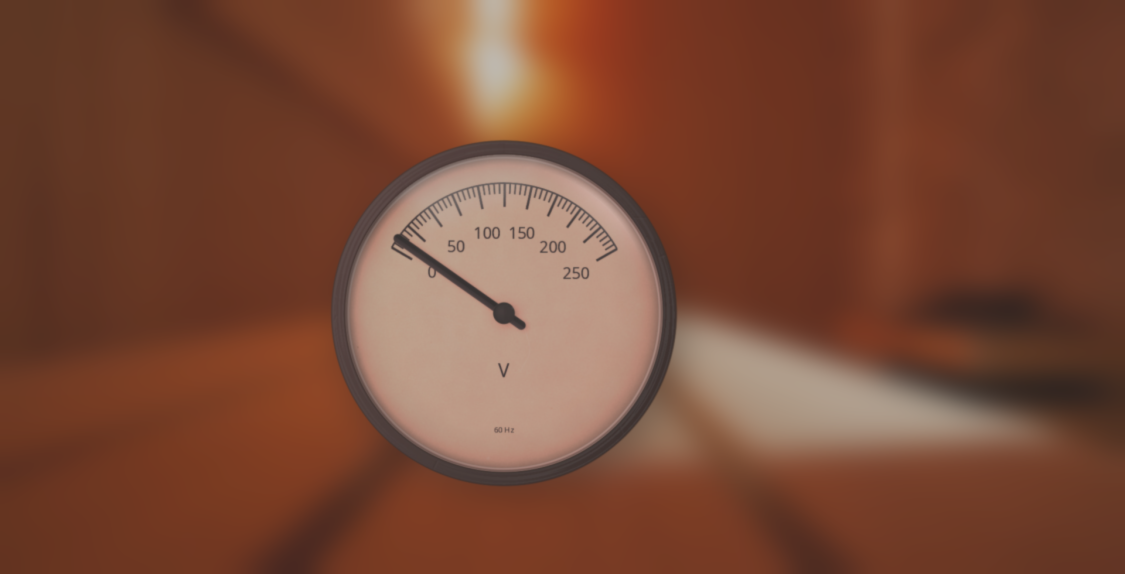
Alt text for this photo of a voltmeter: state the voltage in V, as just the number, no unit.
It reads 10
